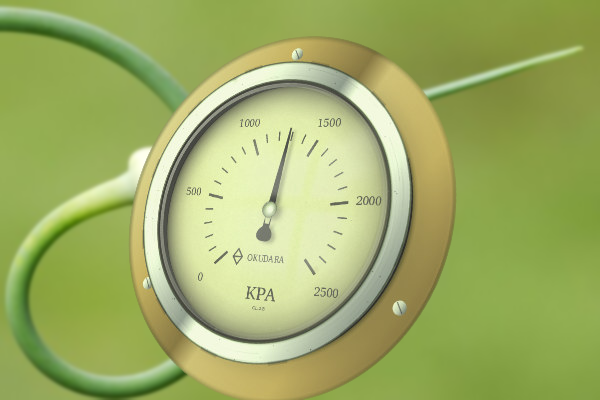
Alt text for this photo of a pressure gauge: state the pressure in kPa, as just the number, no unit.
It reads 1300
